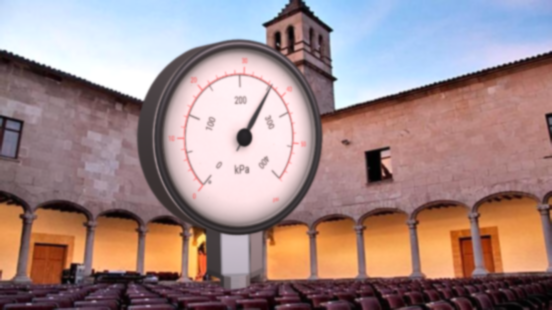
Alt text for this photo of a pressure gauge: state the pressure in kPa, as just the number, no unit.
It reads 250
